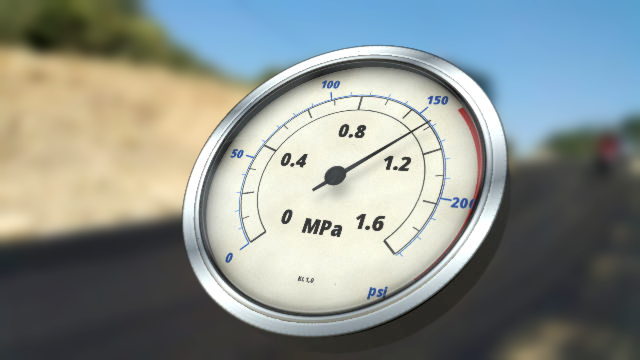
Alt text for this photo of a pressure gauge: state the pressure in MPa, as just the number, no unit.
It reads 1.1
